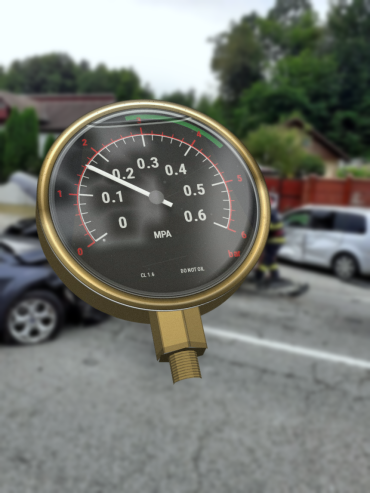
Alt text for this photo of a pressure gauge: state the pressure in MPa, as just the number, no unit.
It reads 0.16
